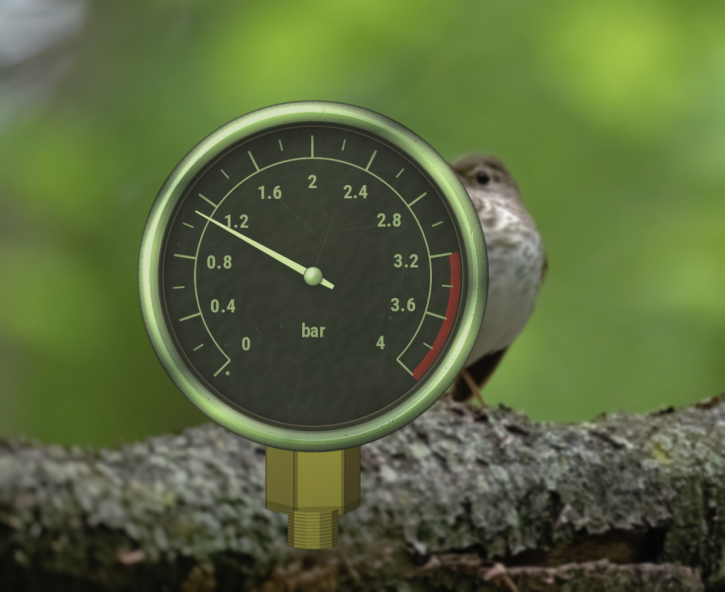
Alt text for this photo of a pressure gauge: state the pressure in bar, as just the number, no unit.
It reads 1.1
